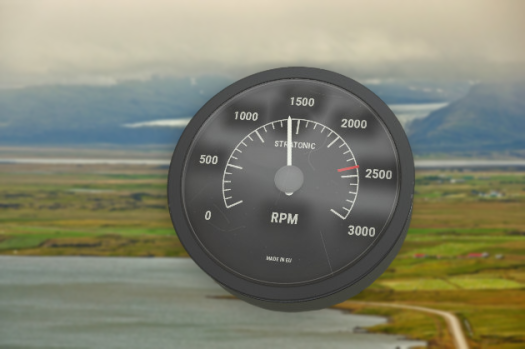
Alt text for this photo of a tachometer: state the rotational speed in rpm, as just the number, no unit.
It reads 1400
